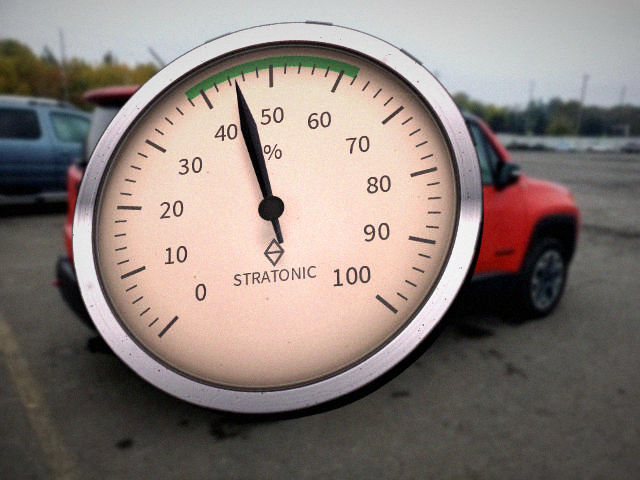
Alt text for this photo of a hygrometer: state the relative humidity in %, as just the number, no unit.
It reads 45
